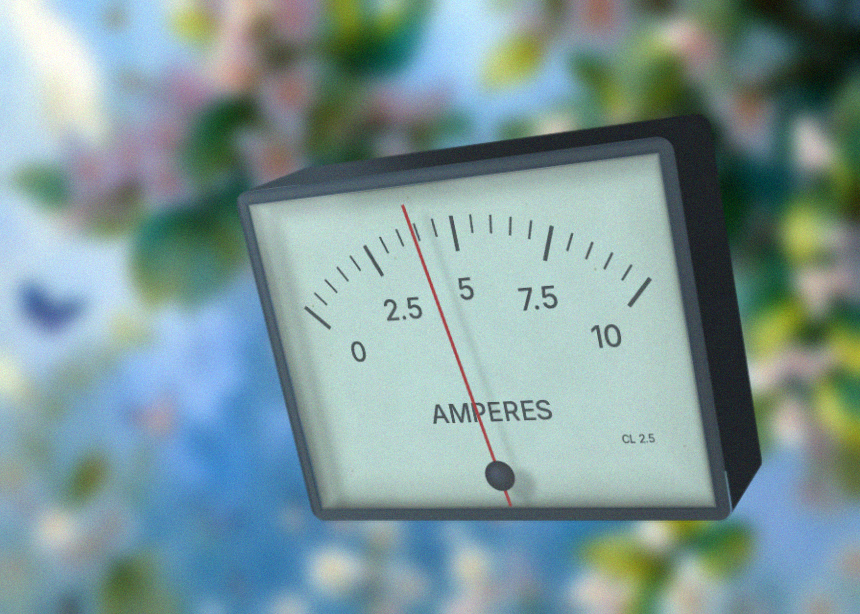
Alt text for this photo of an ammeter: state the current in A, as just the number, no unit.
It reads 4
